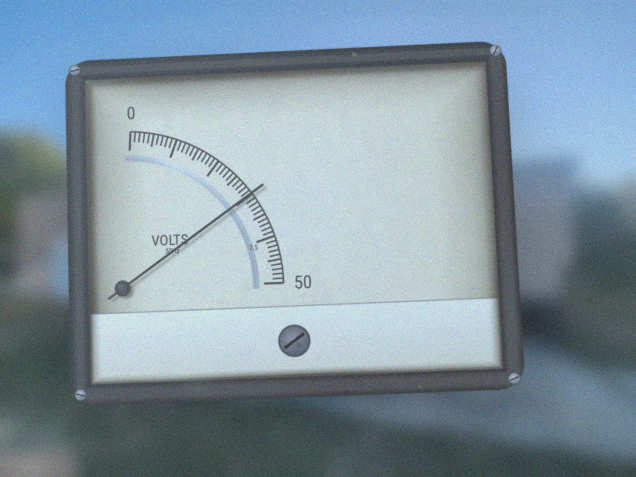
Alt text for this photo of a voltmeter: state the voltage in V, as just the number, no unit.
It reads 30
